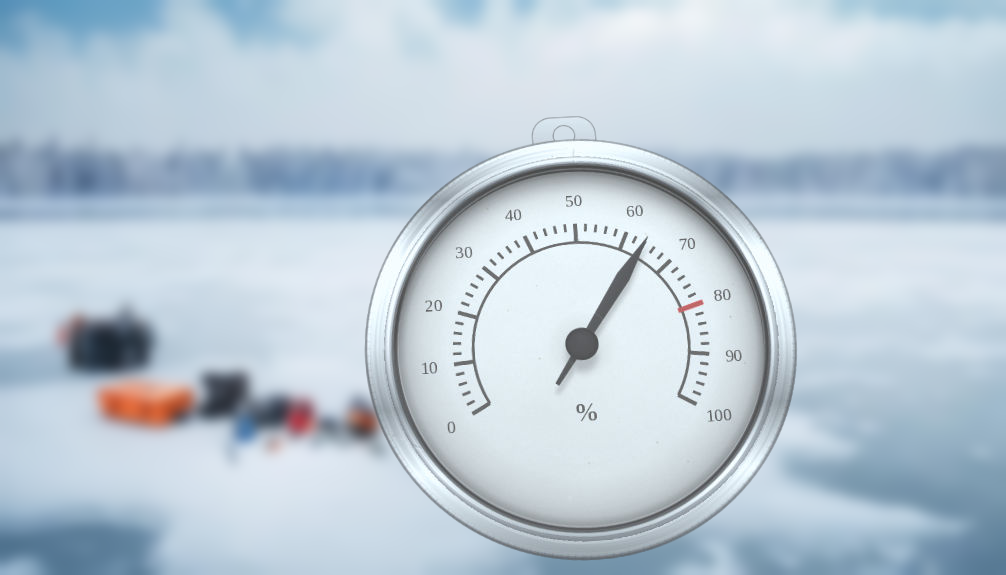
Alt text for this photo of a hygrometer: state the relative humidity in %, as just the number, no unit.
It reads 64
